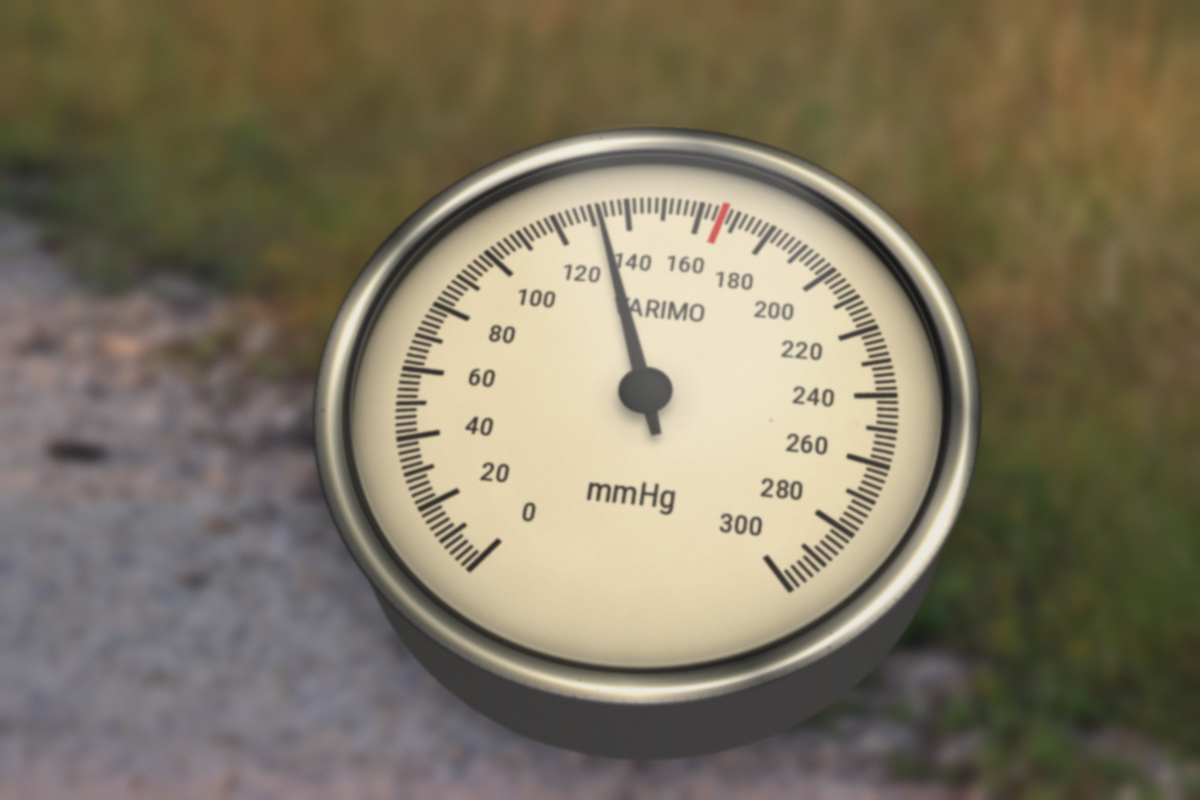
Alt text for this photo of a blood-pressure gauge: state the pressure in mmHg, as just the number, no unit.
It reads 132
